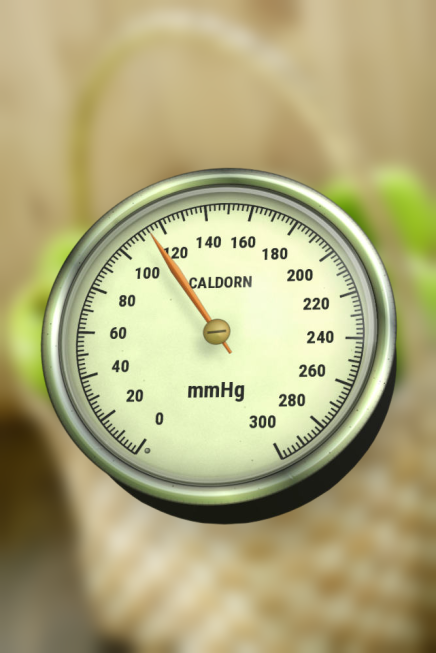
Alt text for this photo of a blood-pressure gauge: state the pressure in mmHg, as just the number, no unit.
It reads 114
